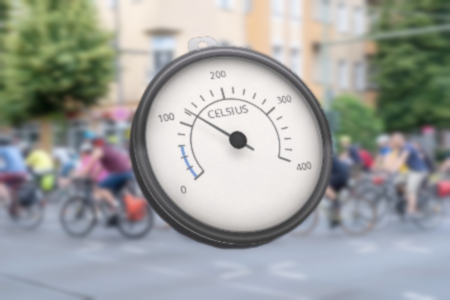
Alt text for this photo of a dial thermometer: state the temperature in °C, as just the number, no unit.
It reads 120
